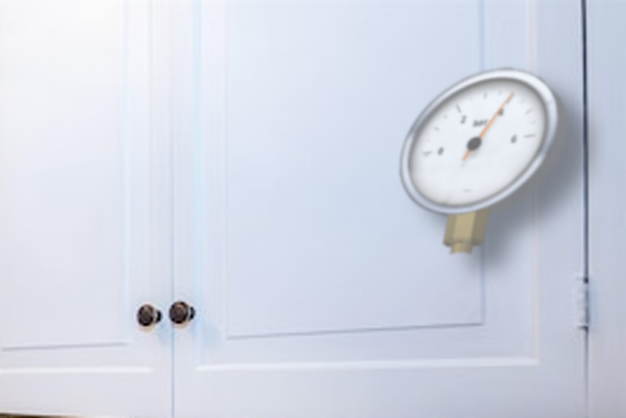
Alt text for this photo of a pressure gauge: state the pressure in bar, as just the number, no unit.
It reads 4
